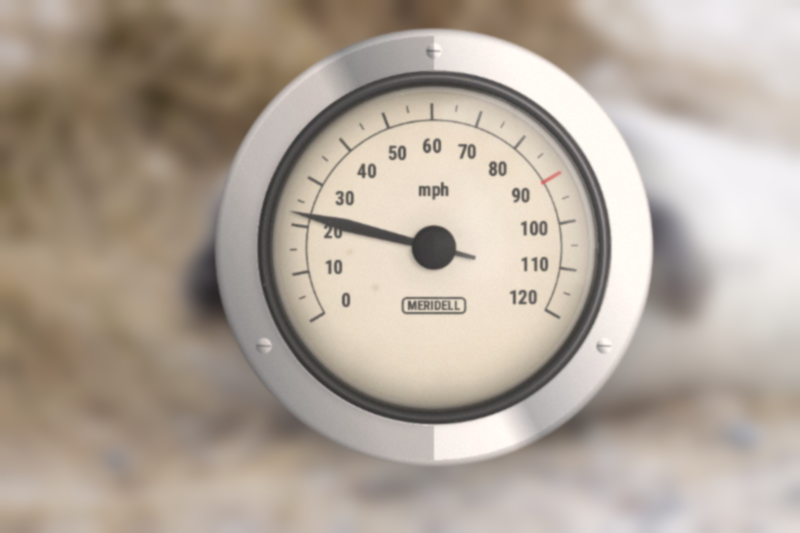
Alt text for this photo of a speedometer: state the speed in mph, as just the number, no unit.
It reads 22.5
